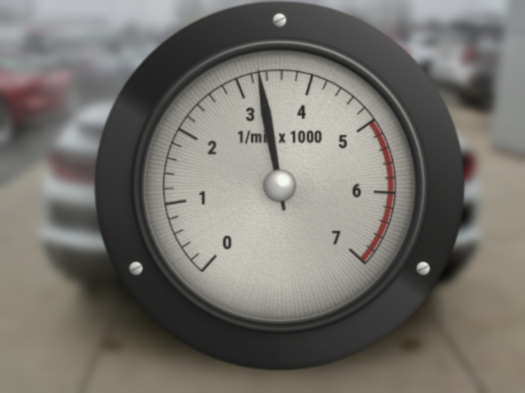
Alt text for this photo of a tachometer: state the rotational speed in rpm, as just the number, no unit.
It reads 3300
